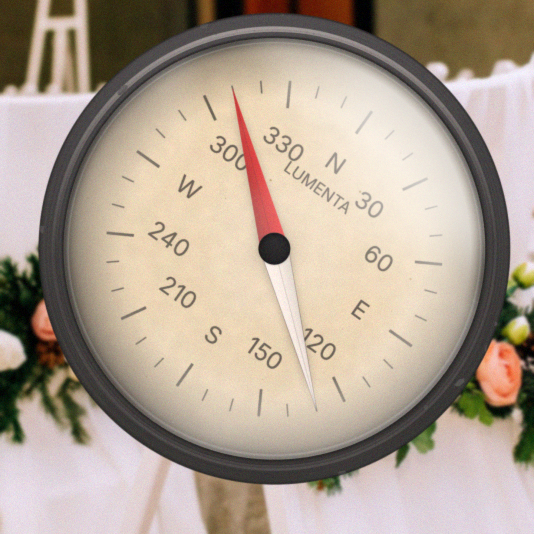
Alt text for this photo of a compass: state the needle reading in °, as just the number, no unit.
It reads 310
